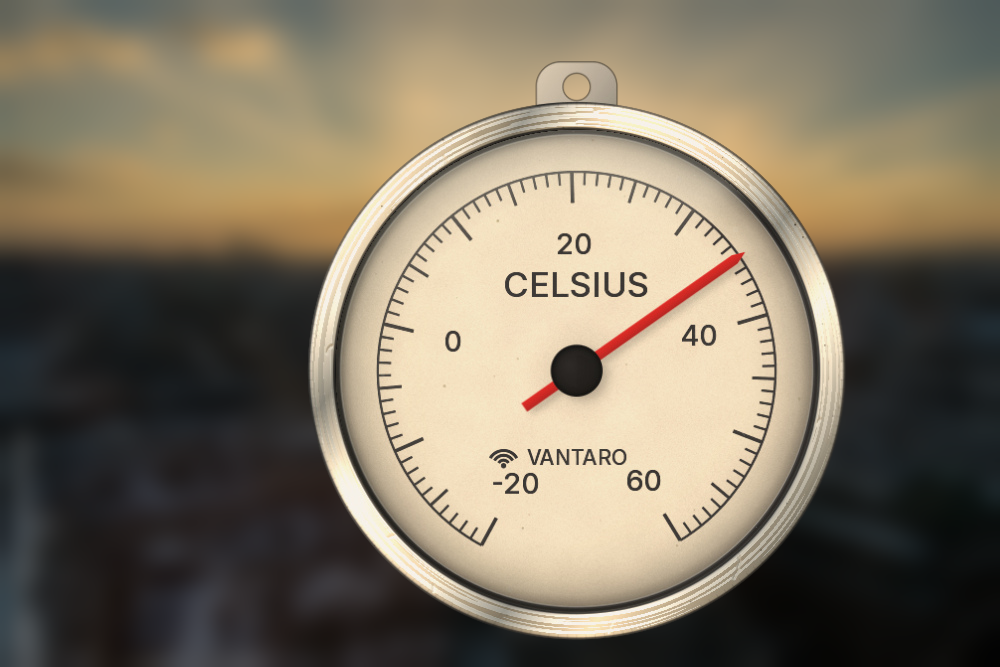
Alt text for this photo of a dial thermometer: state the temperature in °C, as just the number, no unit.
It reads 35
